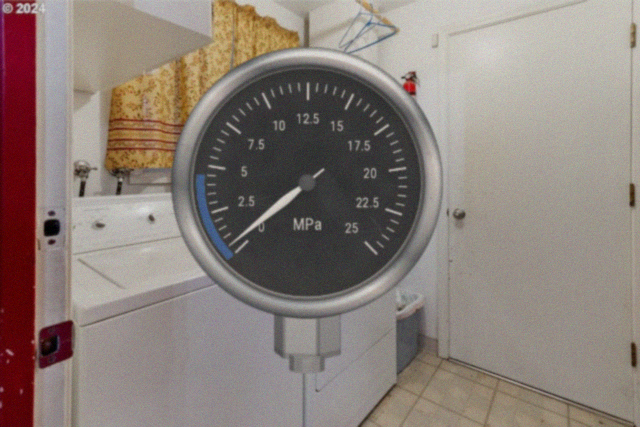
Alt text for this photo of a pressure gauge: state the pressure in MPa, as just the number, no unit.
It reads 0.5
